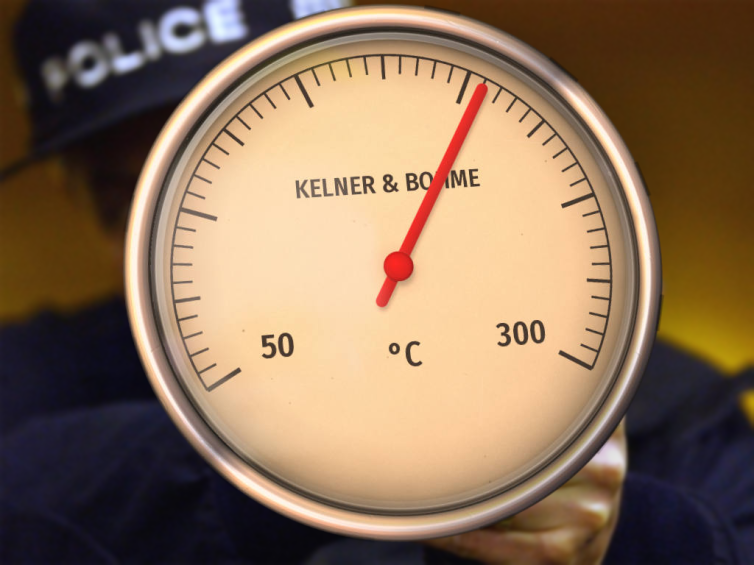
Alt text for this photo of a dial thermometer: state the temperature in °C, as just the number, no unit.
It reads 205
